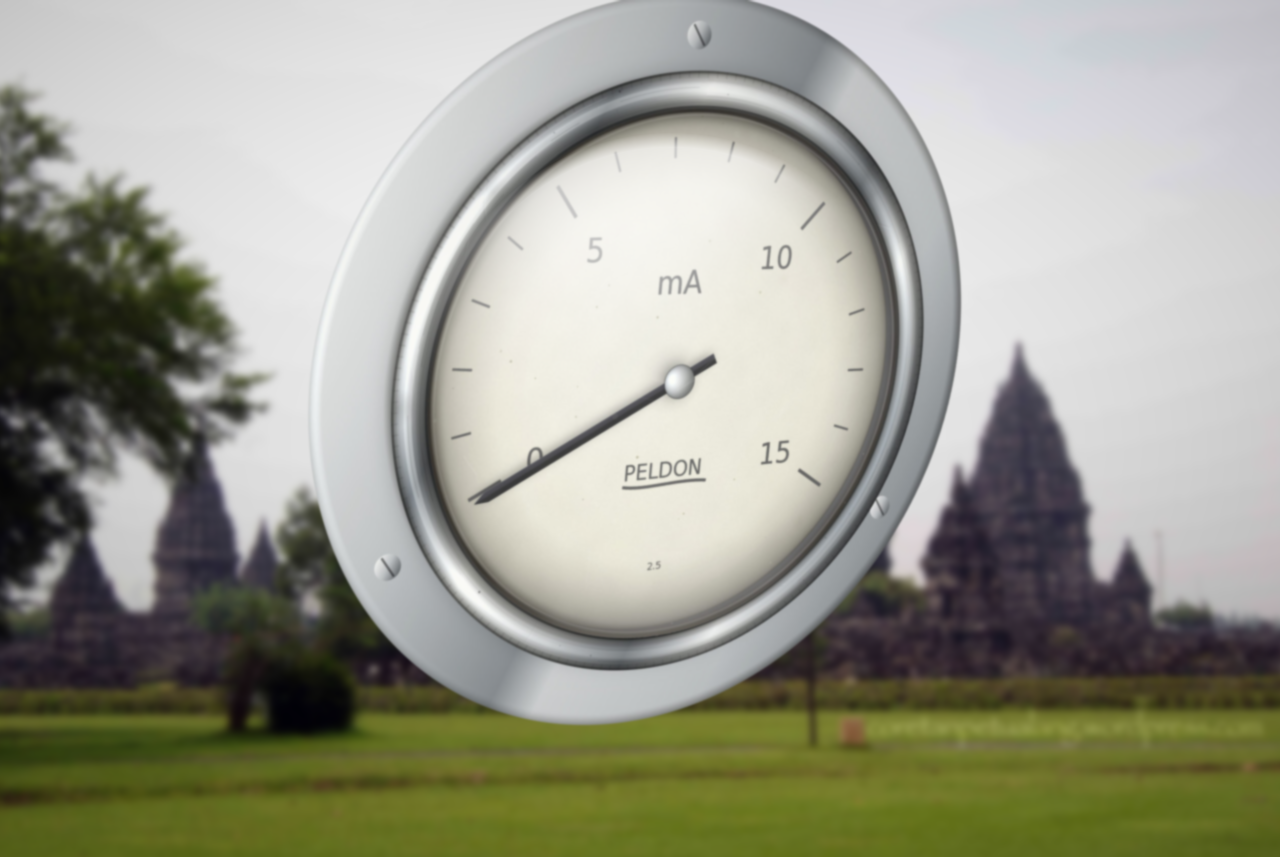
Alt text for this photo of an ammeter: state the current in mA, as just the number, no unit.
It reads 0
